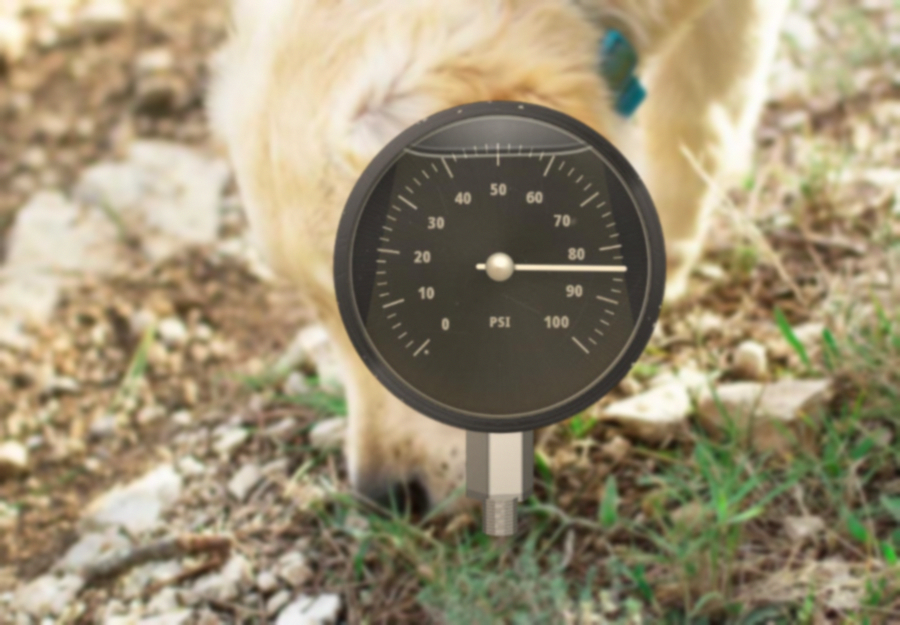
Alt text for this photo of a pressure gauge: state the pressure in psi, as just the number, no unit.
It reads 84
